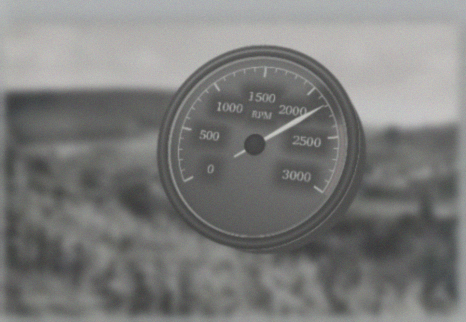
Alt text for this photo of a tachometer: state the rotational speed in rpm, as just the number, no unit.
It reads 2200
